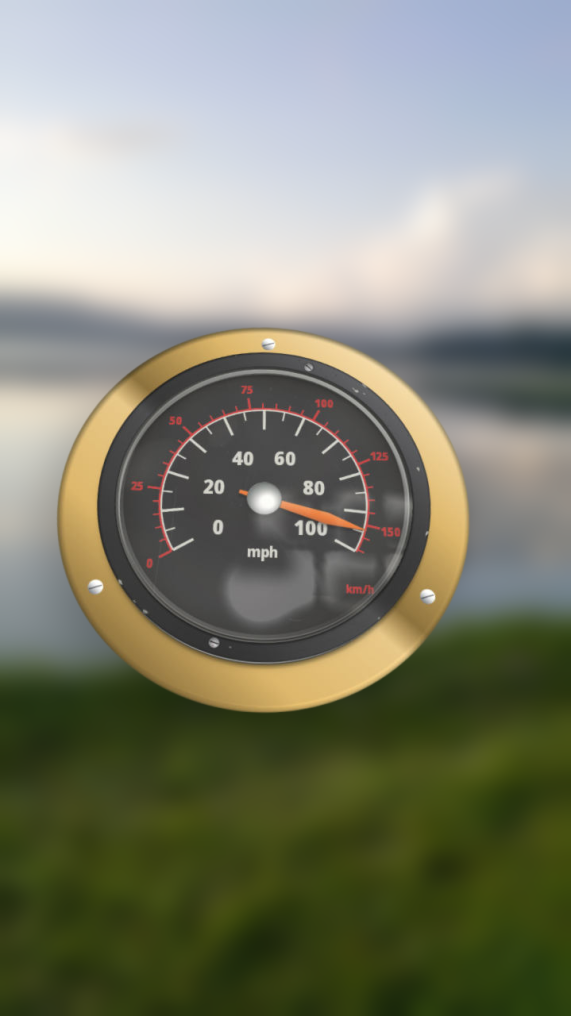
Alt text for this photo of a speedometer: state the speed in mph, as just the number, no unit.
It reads 95
